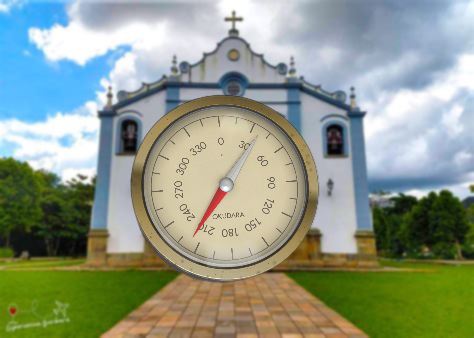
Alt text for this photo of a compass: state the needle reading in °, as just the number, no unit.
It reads 217.5
